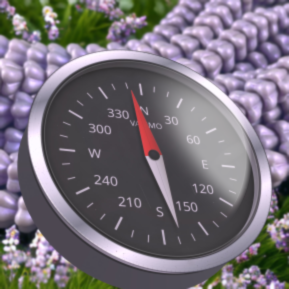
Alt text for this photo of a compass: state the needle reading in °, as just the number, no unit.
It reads 350
